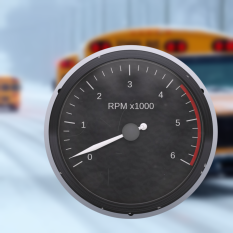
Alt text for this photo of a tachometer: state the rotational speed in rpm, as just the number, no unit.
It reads 200
